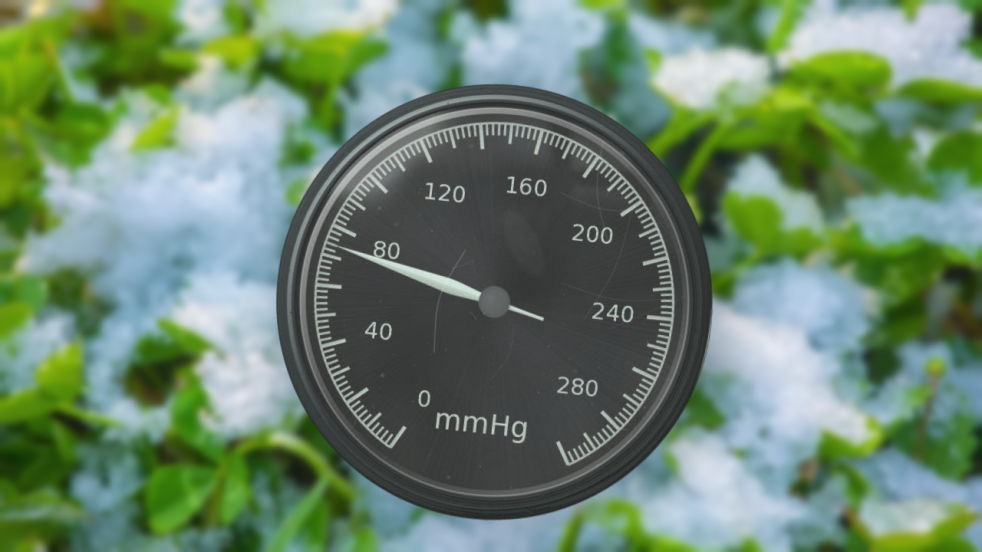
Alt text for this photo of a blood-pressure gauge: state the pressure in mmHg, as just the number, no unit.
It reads 74
